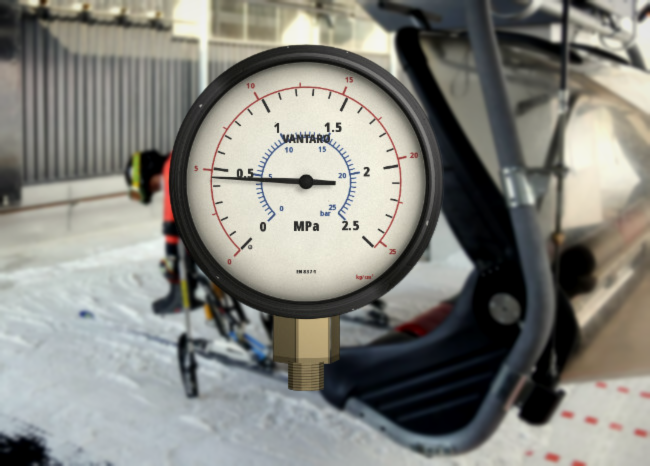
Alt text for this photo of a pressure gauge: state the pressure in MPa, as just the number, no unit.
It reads 0.45
